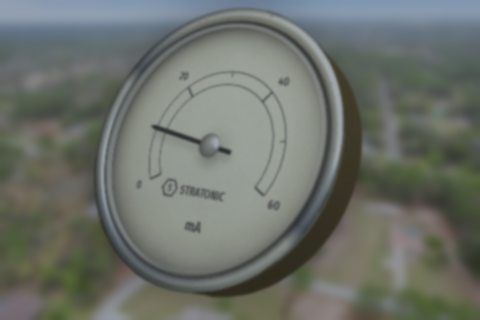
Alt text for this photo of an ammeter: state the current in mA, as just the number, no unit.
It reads 10
